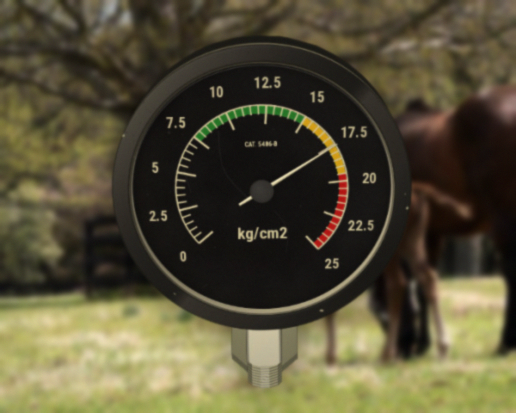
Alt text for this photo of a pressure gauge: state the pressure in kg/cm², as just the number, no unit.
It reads 17.5
